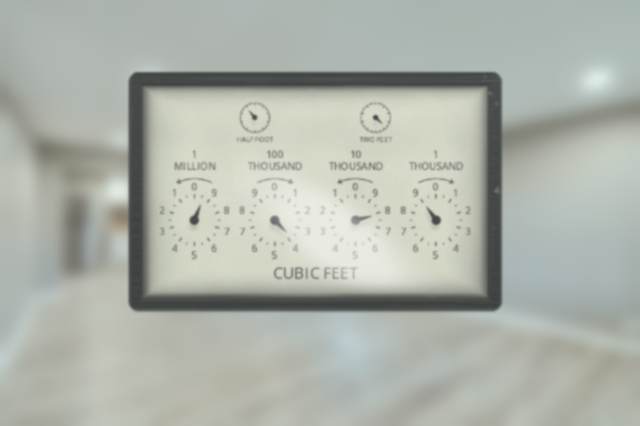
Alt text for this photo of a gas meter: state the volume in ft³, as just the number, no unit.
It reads 937900
